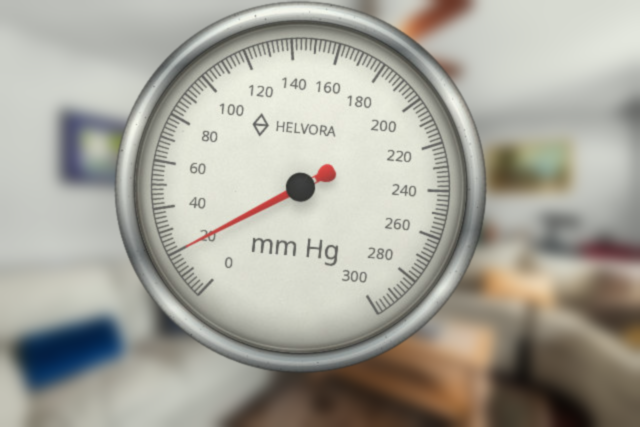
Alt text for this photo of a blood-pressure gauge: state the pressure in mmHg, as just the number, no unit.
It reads 20
